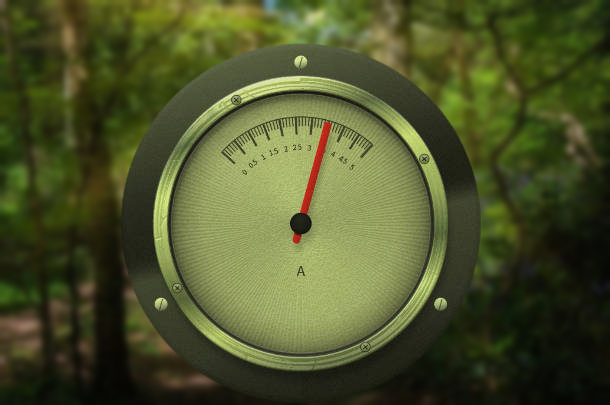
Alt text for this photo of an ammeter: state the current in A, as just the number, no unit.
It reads 3.5
